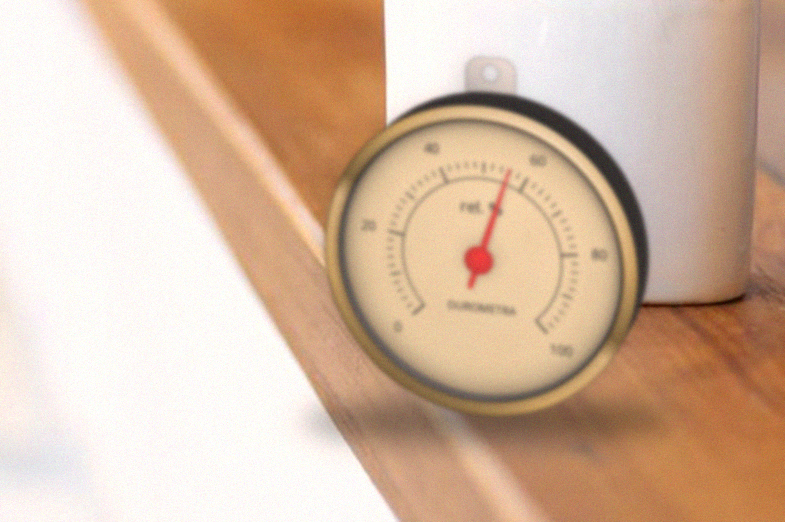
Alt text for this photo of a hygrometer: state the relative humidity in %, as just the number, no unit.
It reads 56
